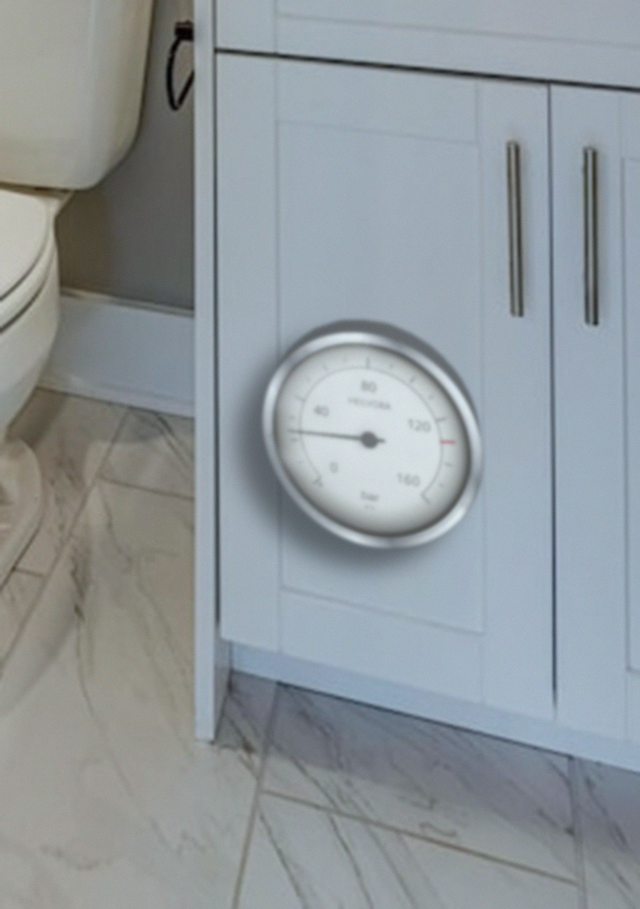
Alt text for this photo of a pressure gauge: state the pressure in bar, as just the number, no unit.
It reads 25
